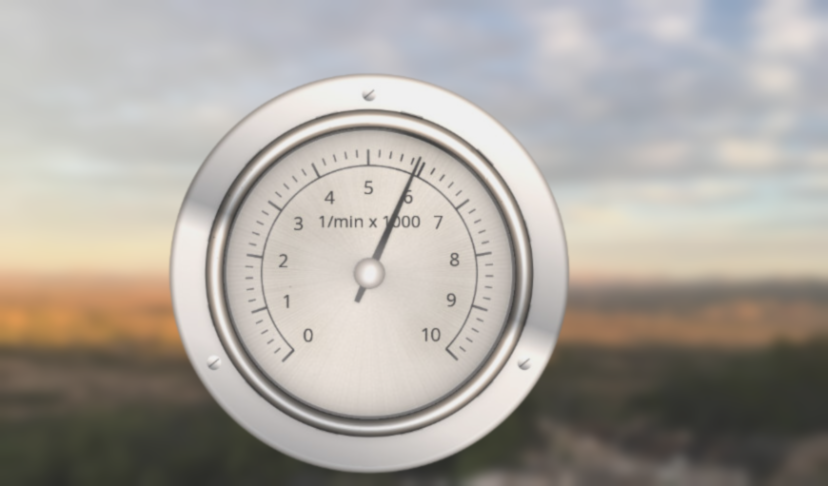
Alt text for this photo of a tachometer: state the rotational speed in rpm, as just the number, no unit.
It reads 5900
